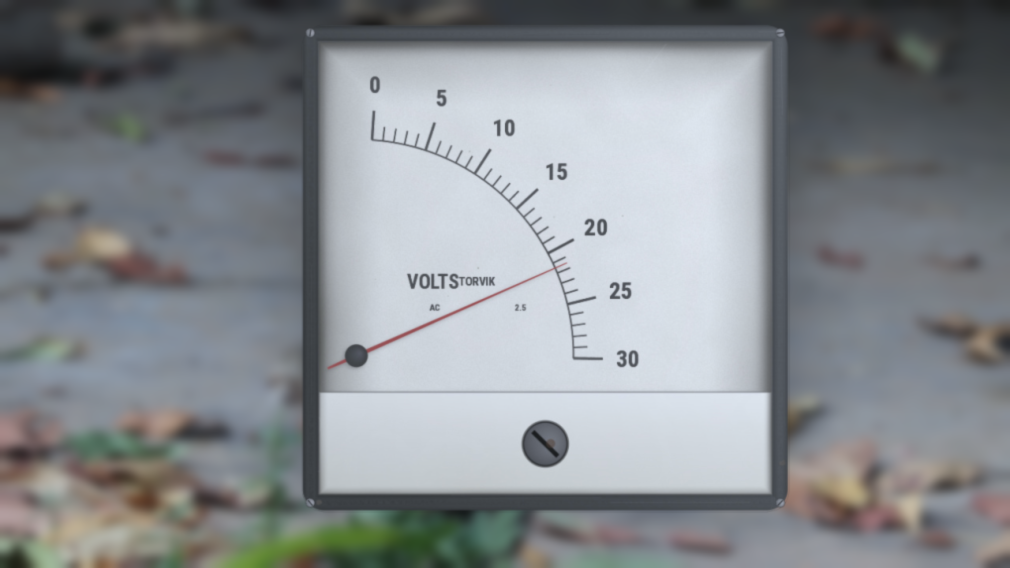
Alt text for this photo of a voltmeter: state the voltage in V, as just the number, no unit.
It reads 21.5
